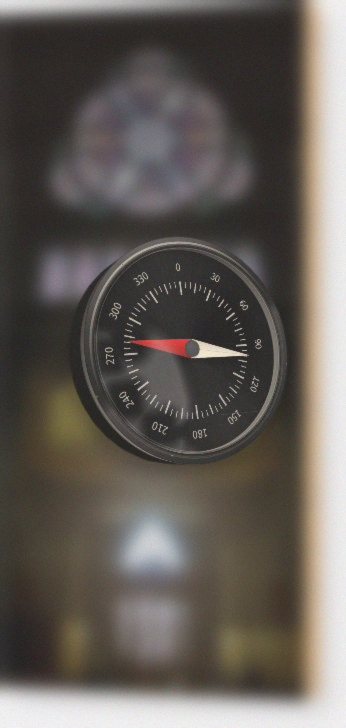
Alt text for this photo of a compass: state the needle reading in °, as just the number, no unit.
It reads 280
